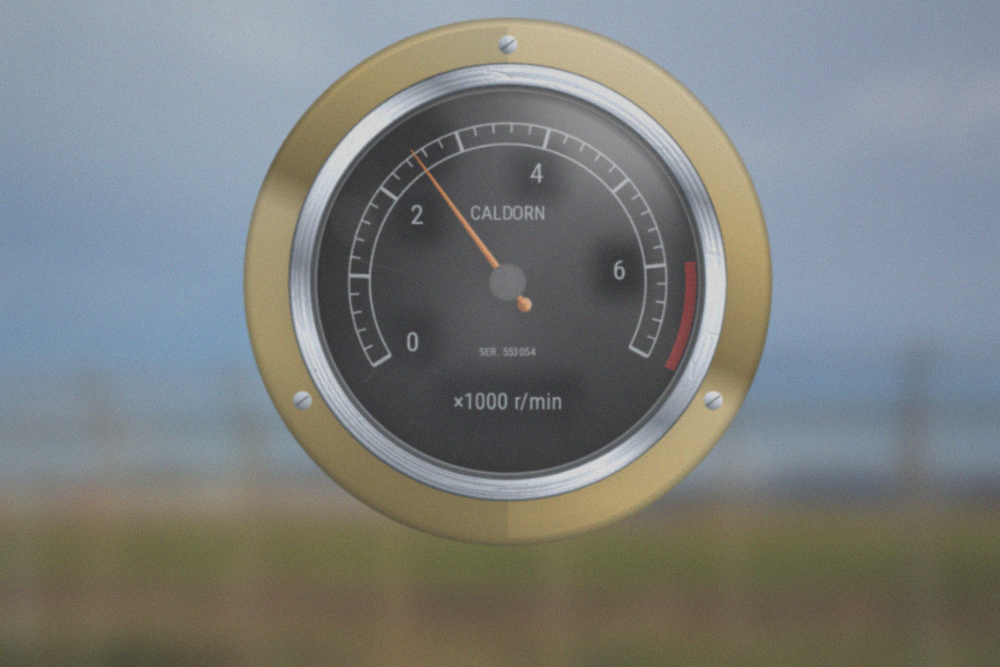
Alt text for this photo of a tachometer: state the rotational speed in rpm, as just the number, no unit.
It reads 2500
